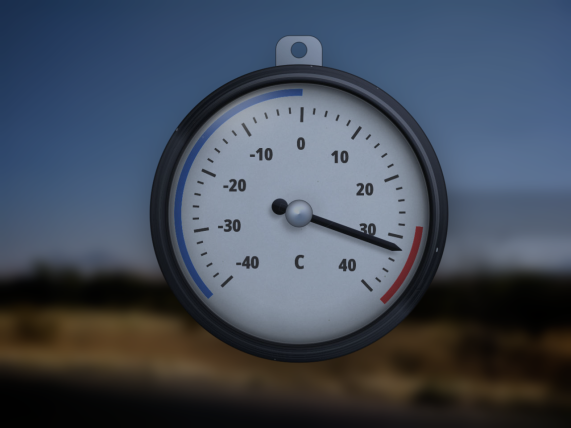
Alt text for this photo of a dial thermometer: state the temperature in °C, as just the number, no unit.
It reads 32
